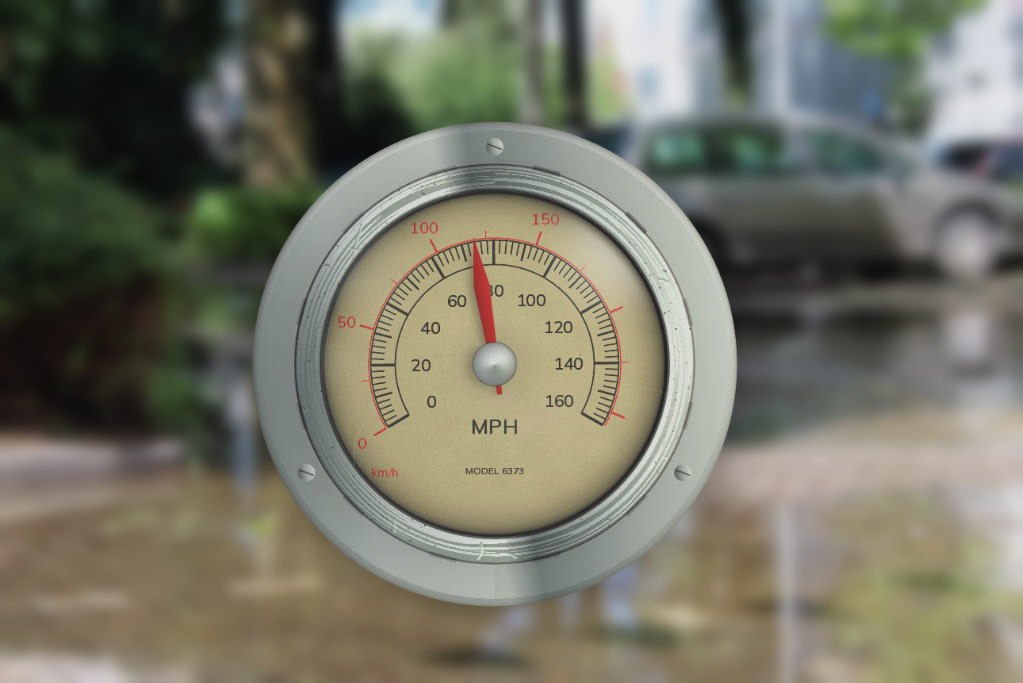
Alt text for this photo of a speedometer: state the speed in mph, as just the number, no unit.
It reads 74
